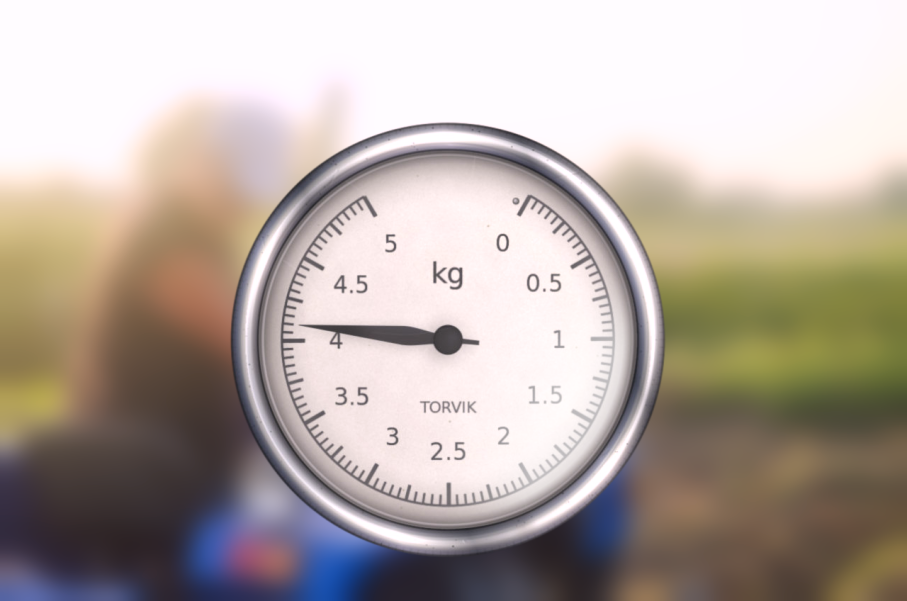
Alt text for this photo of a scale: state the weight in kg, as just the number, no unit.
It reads 4.1
